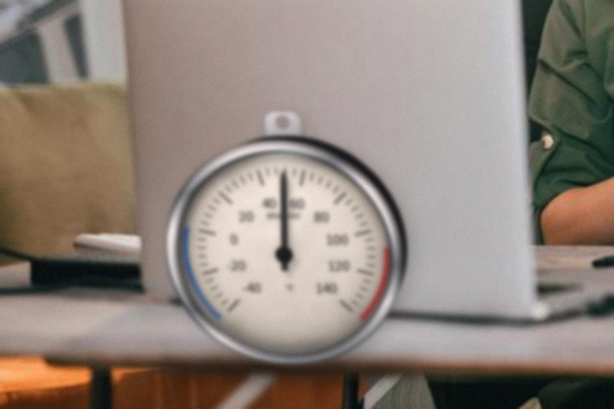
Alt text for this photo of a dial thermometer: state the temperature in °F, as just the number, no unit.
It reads 52
